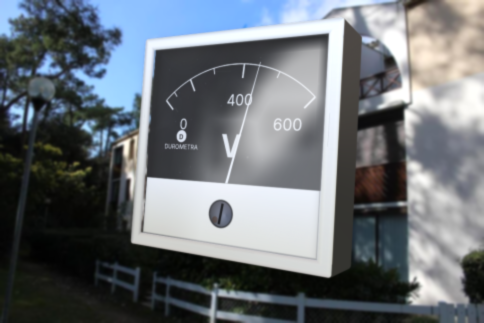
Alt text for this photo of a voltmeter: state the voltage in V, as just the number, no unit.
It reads 450
